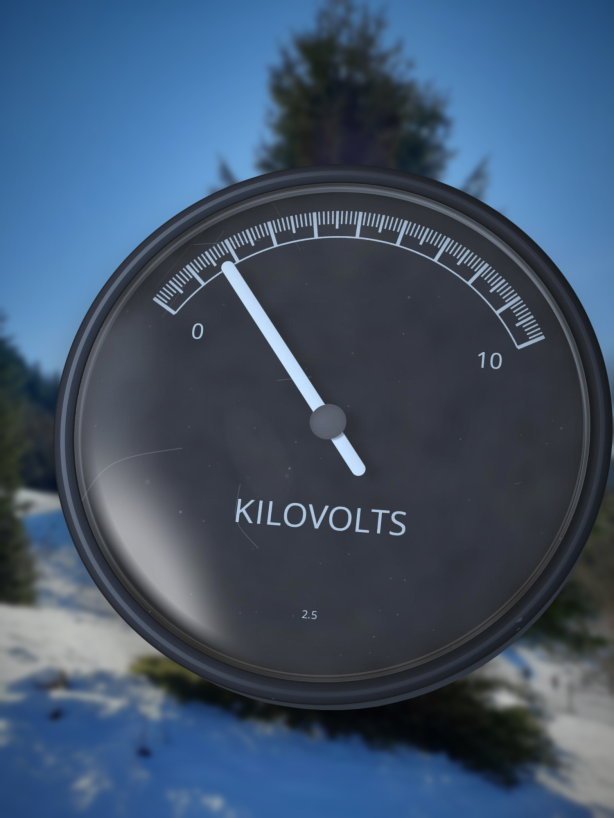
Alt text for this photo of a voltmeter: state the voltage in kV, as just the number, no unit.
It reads 1.7
